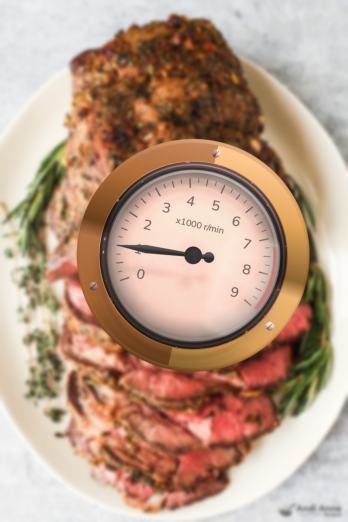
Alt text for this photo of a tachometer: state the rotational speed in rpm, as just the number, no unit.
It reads 1000
